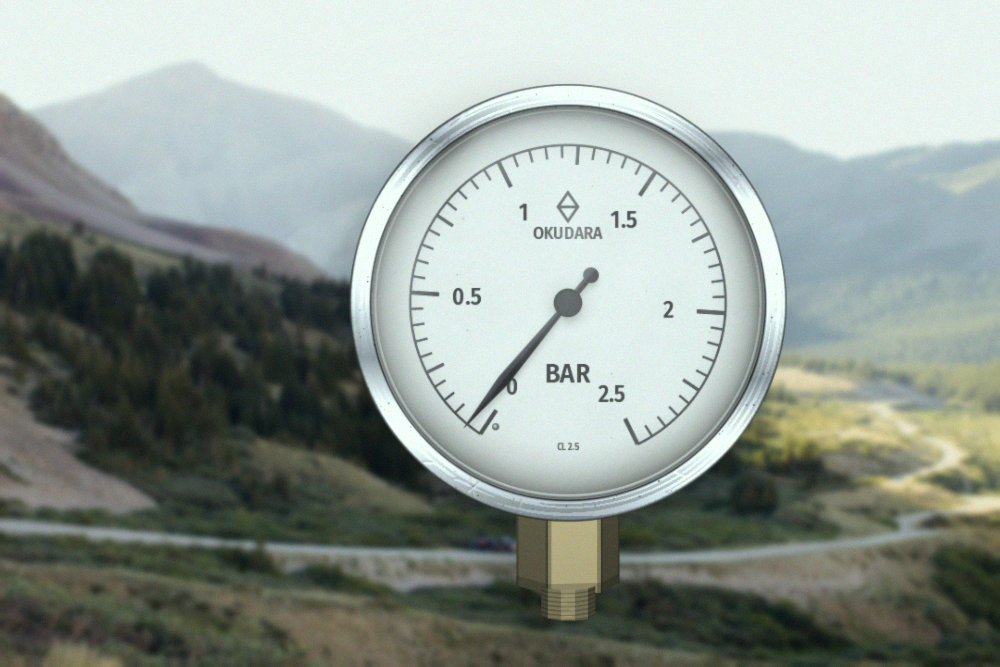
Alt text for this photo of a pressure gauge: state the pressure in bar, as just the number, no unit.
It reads 0.05
